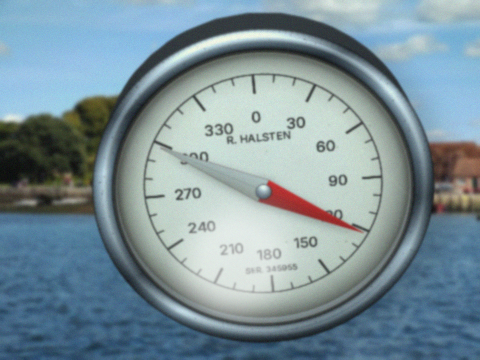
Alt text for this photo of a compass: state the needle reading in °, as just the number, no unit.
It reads 120
